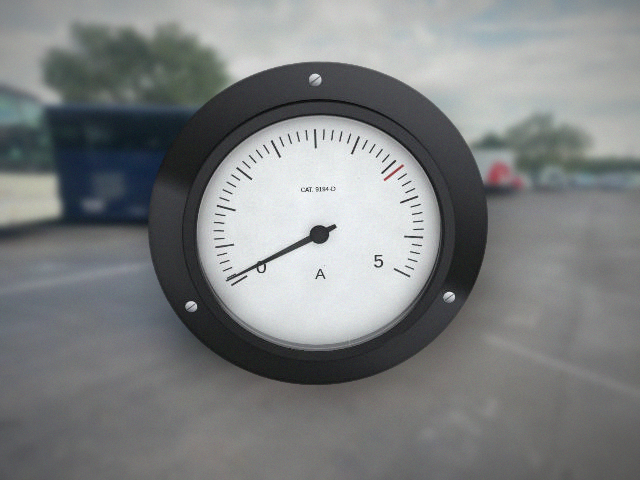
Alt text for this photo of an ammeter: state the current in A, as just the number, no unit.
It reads 0.1
